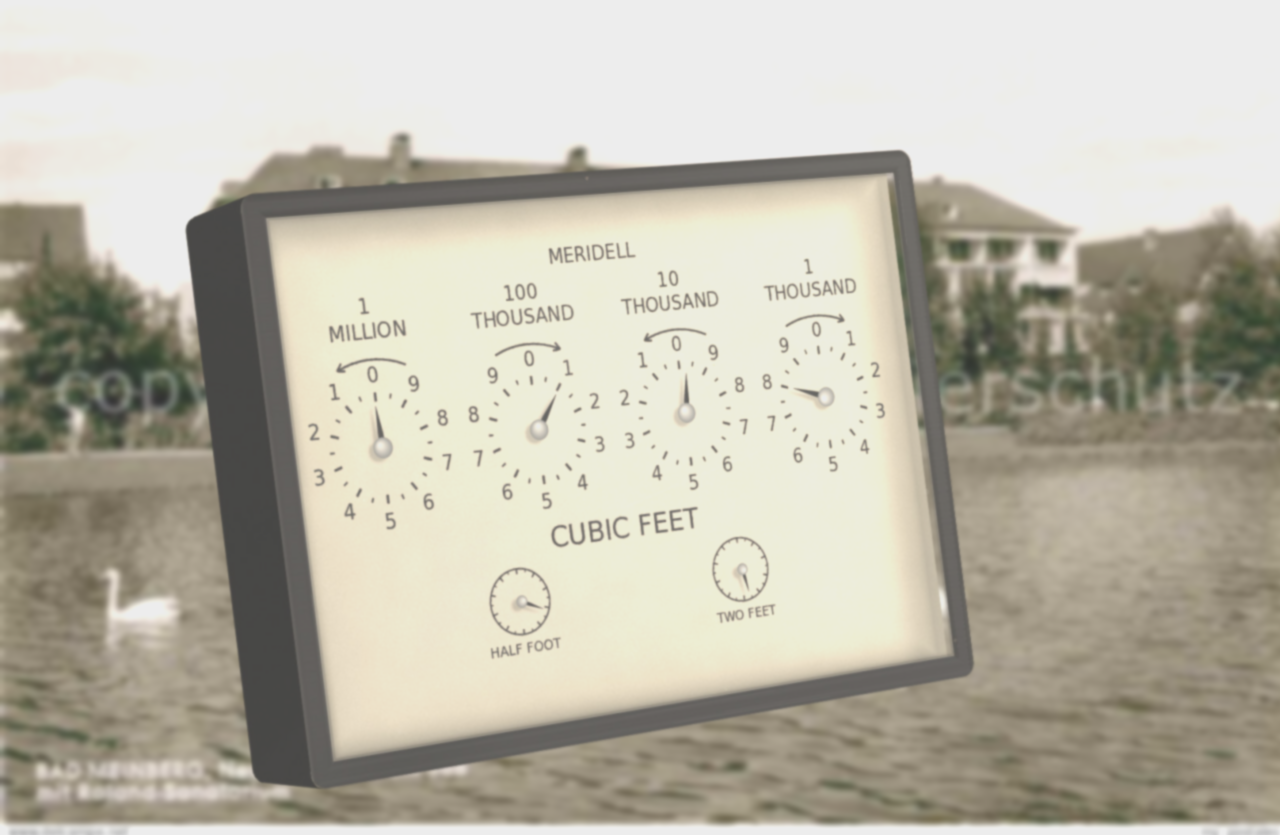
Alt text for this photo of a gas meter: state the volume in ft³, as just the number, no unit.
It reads 9800
